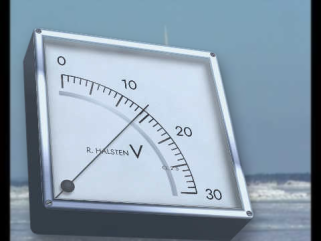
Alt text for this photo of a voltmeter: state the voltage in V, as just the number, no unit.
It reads 14
